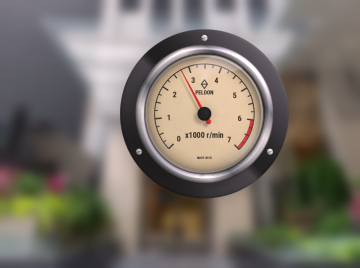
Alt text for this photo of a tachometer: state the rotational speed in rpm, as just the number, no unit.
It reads 2750
